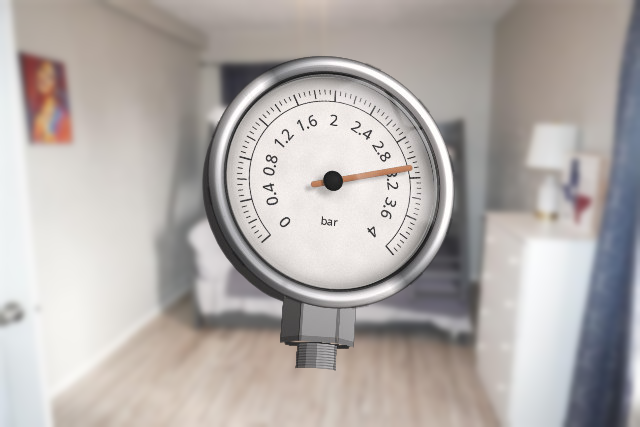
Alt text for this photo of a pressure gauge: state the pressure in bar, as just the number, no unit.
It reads 3.1
